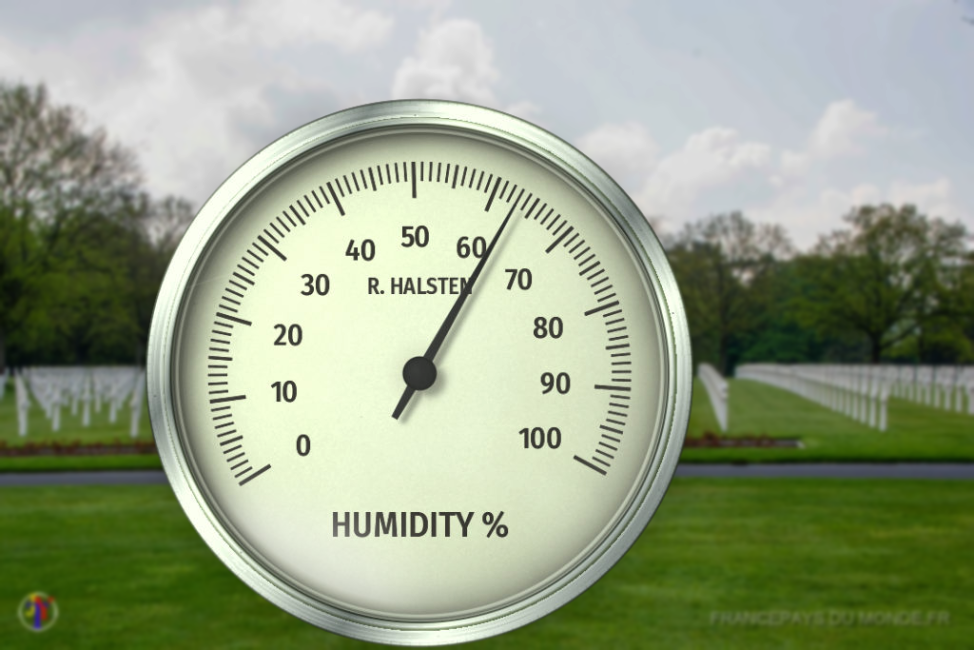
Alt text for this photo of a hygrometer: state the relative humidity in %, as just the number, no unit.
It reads 63
